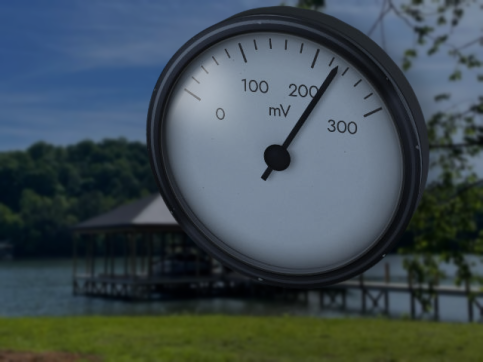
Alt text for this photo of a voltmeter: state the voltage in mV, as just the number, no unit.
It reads 230
